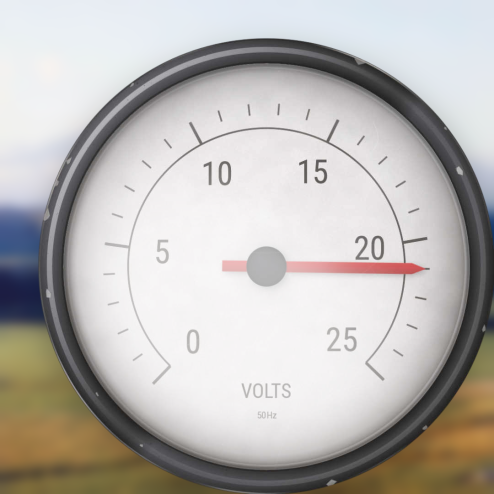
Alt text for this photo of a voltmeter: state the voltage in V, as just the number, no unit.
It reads 21
